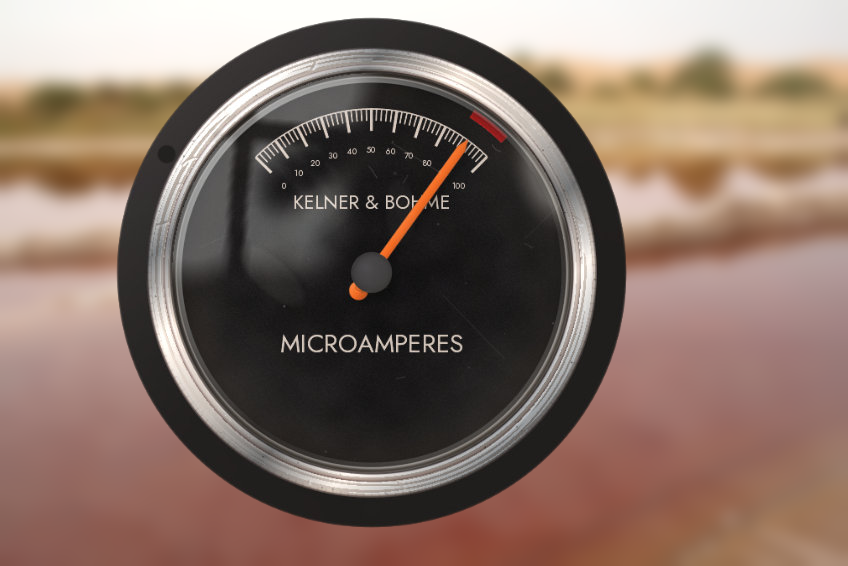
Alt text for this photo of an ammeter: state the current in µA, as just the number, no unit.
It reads 90
